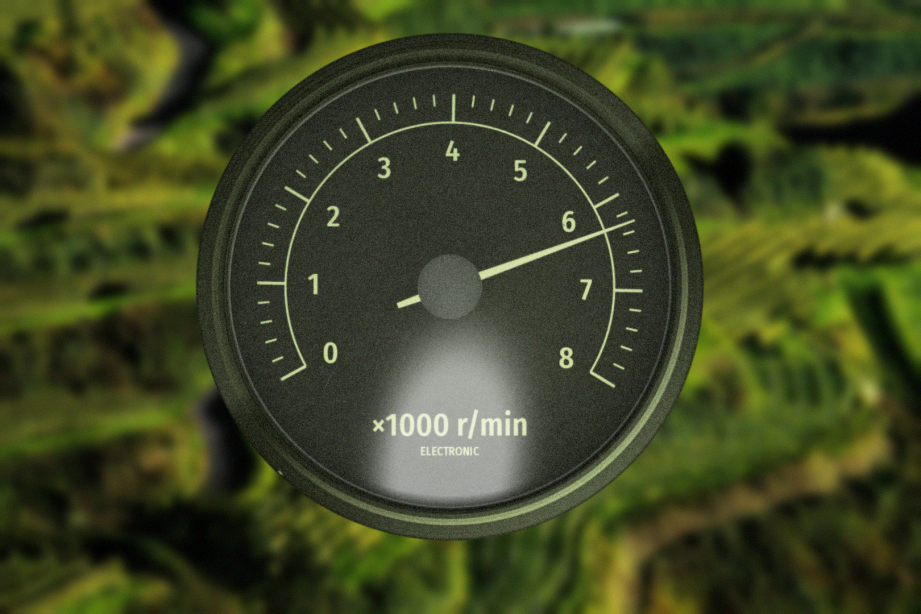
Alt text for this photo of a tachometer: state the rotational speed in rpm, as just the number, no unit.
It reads 6300
